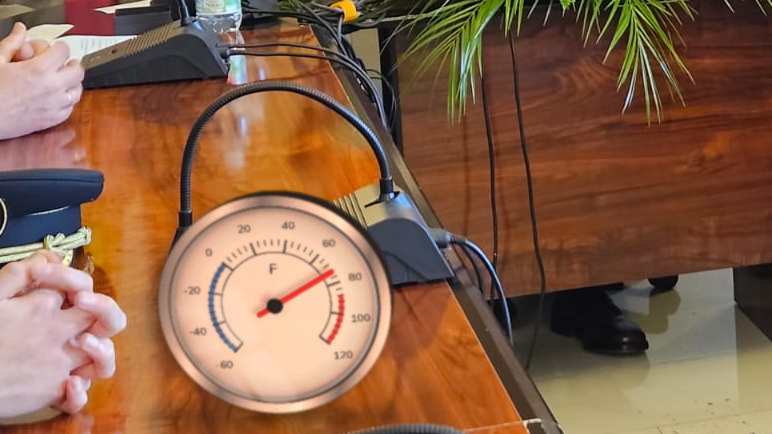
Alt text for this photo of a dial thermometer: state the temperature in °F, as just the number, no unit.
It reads 72
